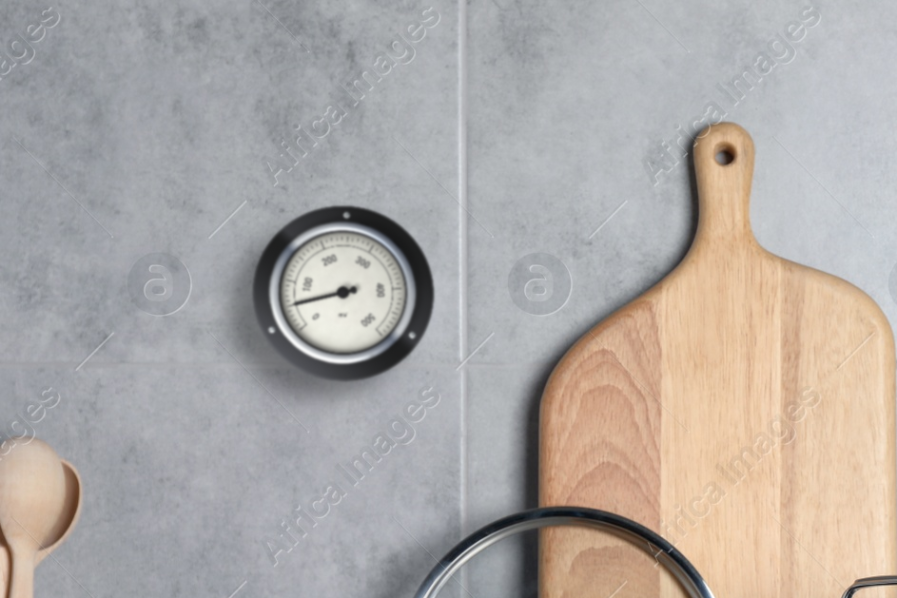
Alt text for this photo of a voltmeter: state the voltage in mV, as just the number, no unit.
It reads 50
